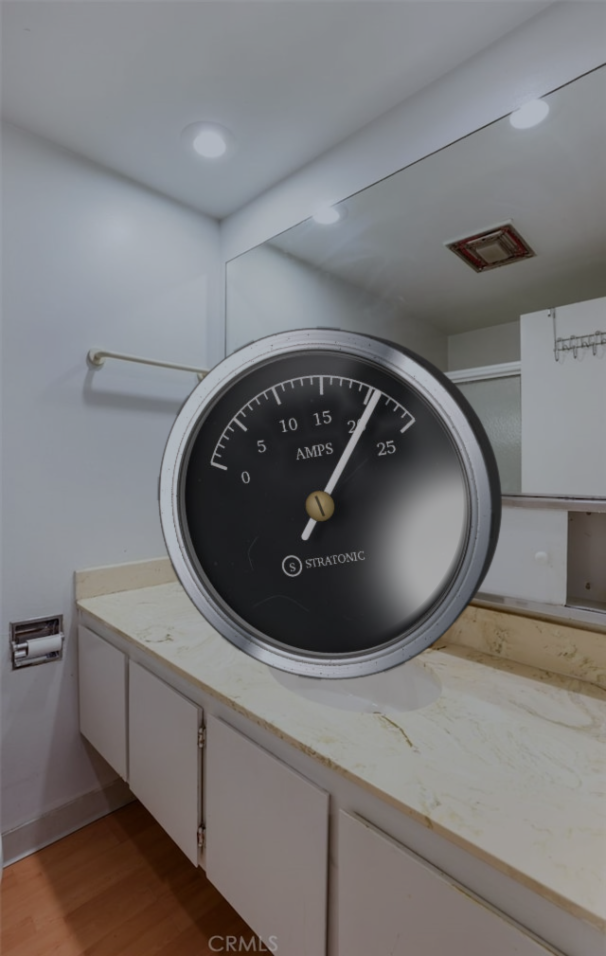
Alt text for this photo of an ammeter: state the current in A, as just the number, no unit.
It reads 21
